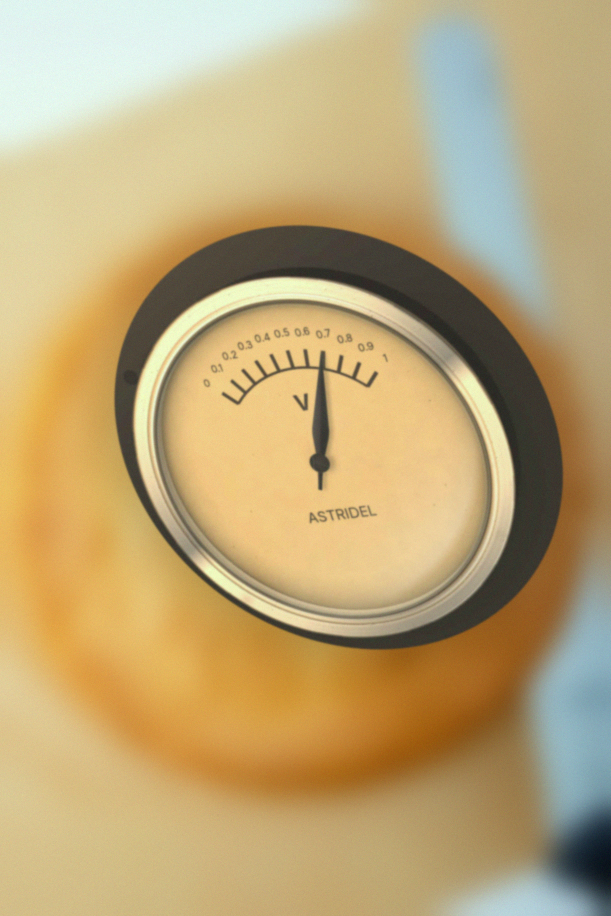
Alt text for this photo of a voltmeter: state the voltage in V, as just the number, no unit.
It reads 0.7
